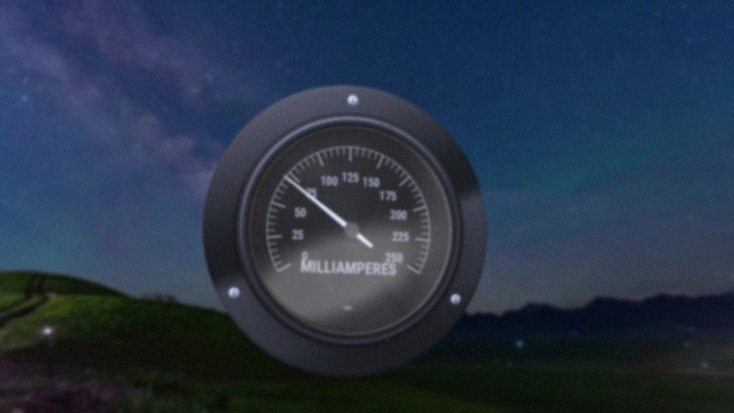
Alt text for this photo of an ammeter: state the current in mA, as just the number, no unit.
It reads 70
